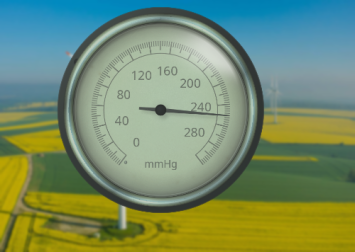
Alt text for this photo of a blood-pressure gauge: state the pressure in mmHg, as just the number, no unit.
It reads 250
